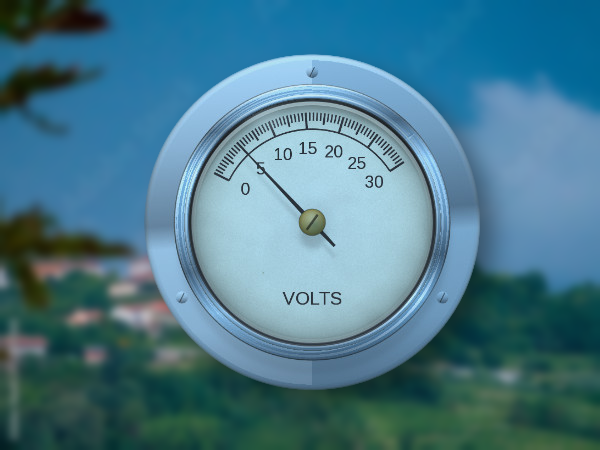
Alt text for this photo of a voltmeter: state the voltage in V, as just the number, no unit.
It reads 5
